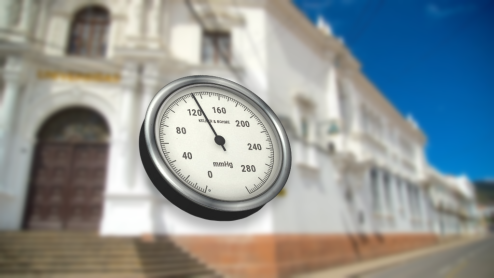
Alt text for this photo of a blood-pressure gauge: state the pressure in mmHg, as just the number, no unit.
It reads 130
